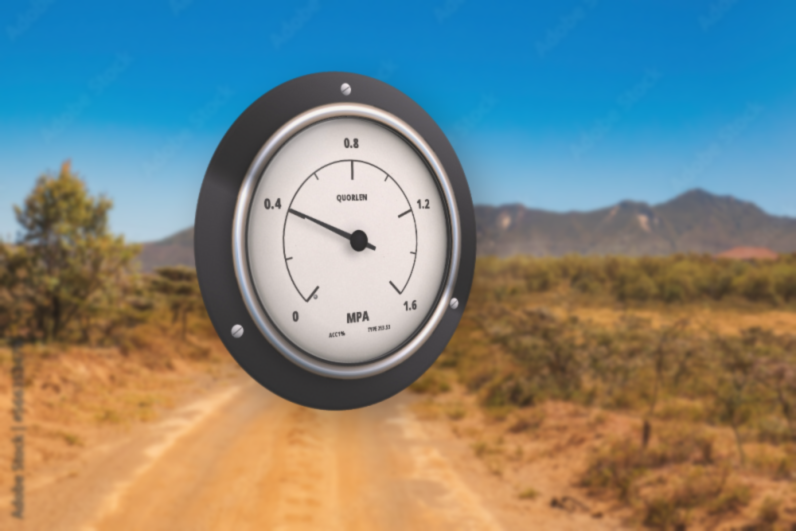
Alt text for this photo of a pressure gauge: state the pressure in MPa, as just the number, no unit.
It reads 0.4
